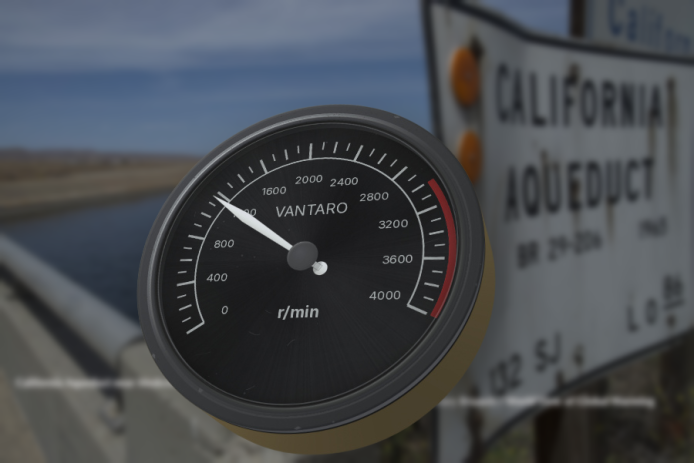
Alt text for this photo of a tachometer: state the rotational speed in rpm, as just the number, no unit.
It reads 1150
